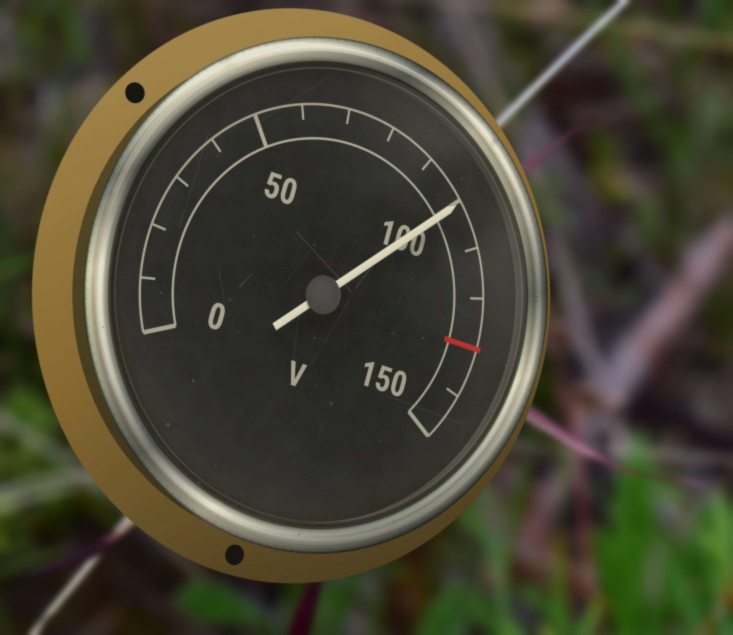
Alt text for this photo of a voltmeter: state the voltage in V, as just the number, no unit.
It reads 100
